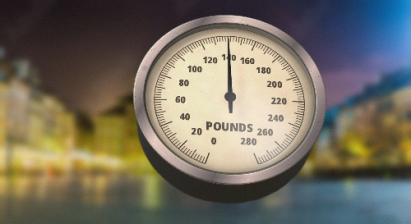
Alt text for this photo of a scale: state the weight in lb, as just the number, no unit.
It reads 140
